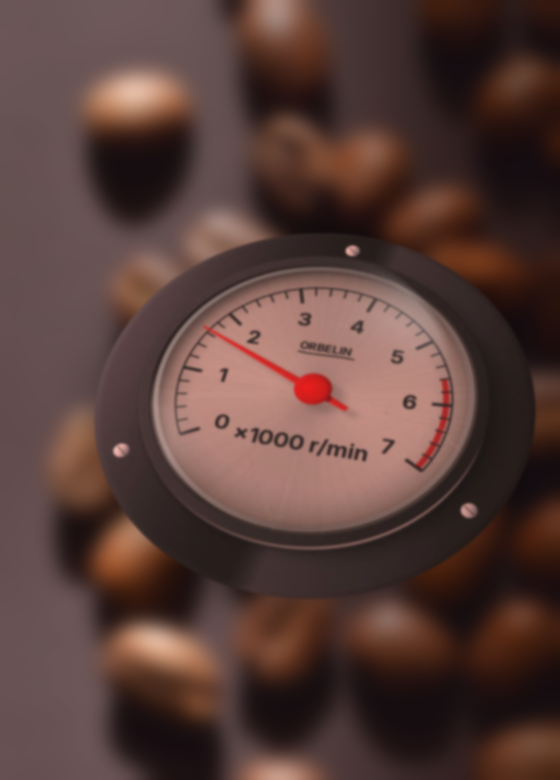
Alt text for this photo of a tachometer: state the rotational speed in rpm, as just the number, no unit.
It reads 1600
